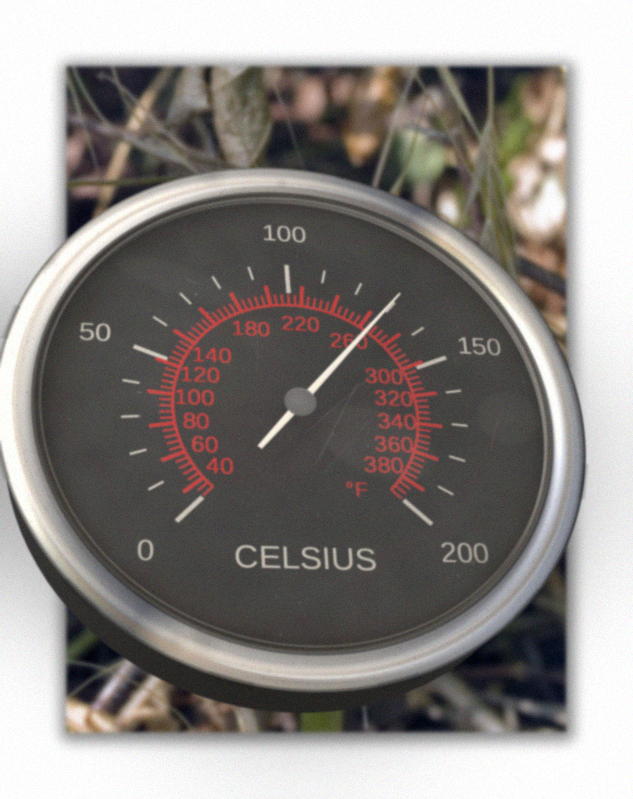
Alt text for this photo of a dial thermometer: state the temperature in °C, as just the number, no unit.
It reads 130
